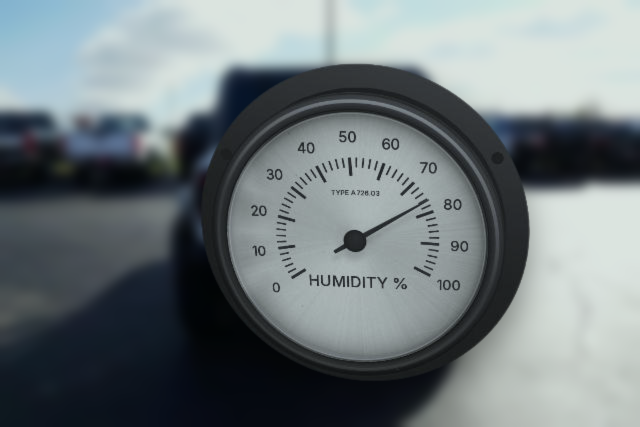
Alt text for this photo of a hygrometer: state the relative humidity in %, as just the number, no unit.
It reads 76
